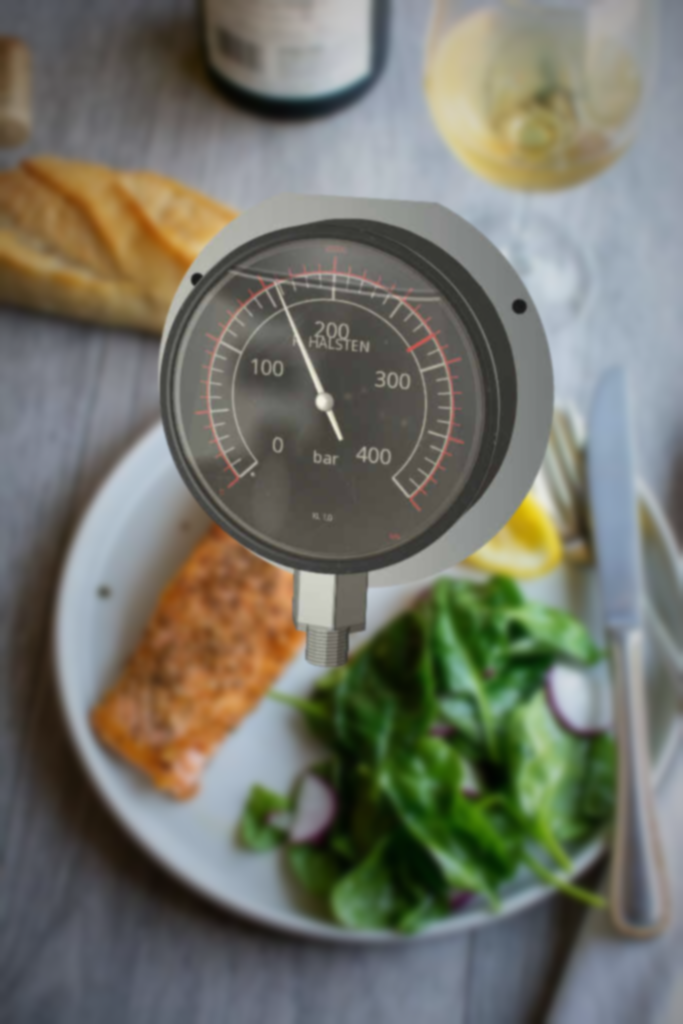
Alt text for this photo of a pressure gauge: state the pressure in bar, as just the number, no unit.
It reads 160
